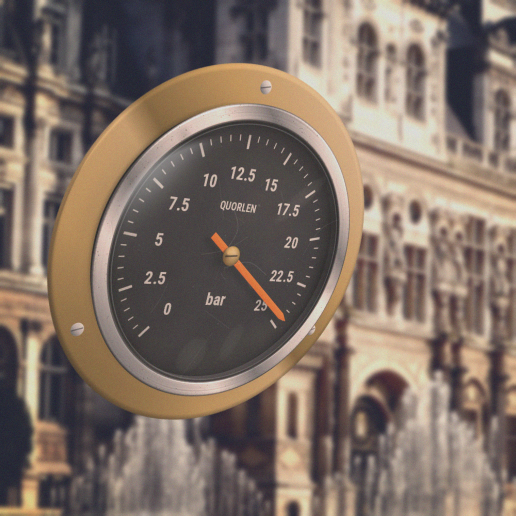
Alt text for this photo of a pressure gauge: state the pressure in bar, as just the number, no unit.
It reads 24.5
